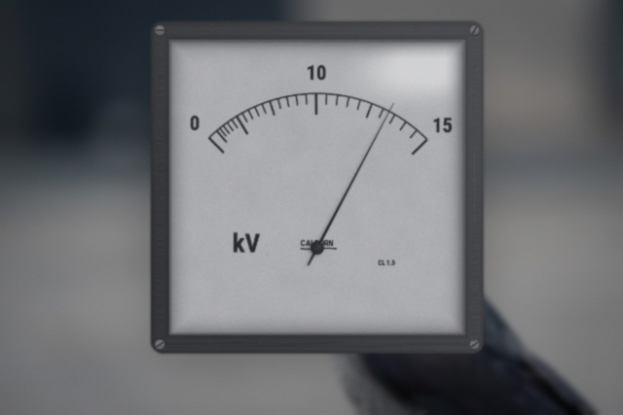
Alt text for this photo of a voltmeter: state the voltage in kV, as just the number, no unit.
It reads 13.25
